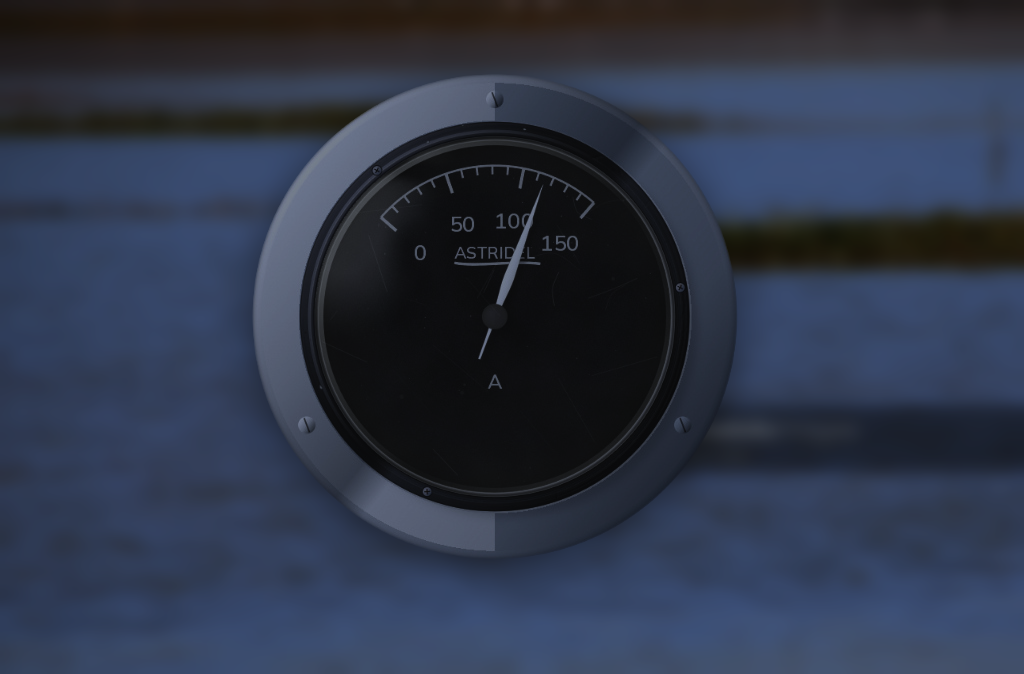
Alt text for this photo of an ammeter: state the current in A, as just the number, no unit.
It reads 115
